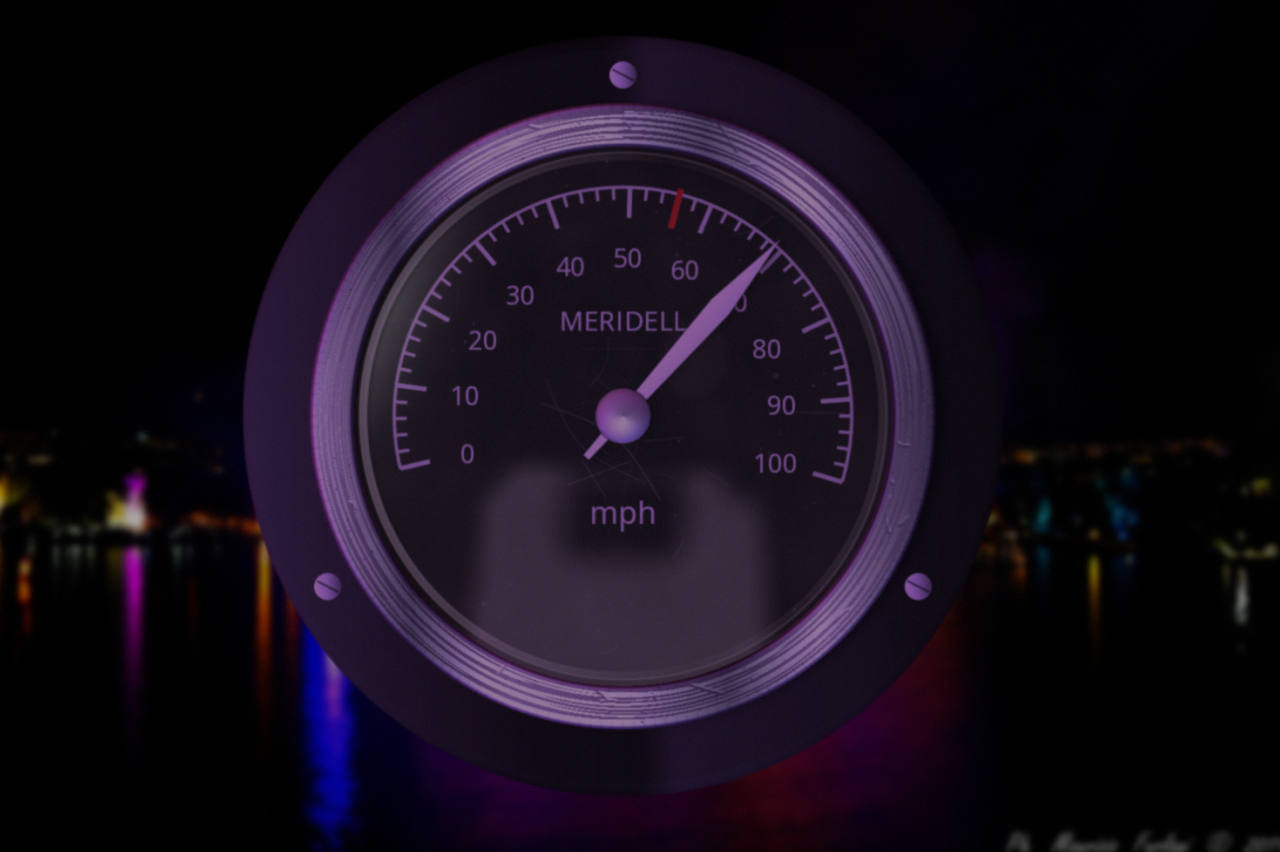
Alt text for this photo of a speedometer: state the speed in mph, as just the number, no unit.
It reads 69
